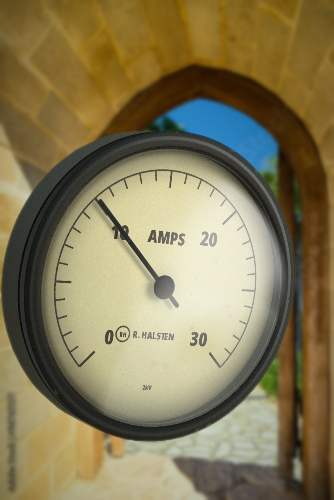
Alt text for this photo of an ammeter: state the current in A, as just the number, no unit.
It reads 10
